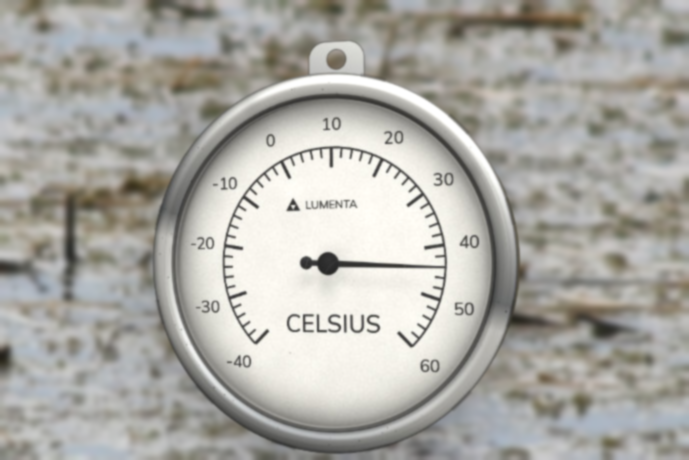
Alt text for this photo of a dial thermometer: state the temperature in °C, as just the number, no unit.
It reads 44
